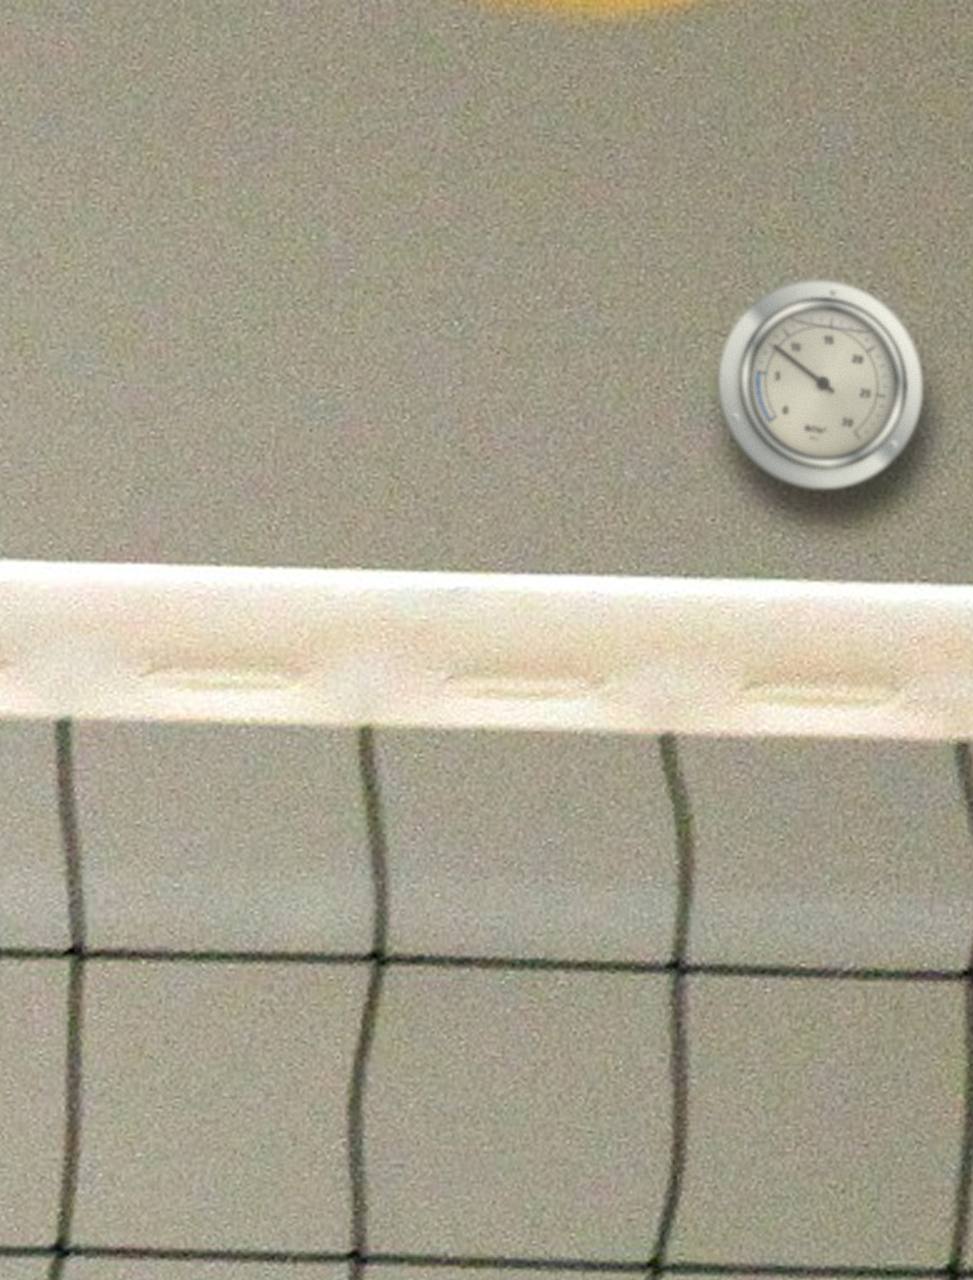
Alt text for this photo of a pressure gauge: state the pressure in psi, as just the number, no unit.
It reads 8
